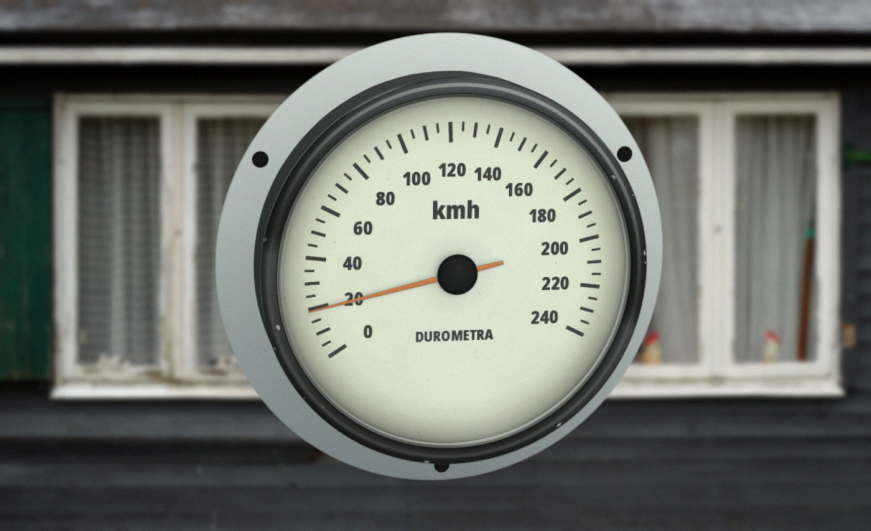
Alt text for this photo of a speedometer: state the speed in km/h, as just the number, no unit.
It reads 20
